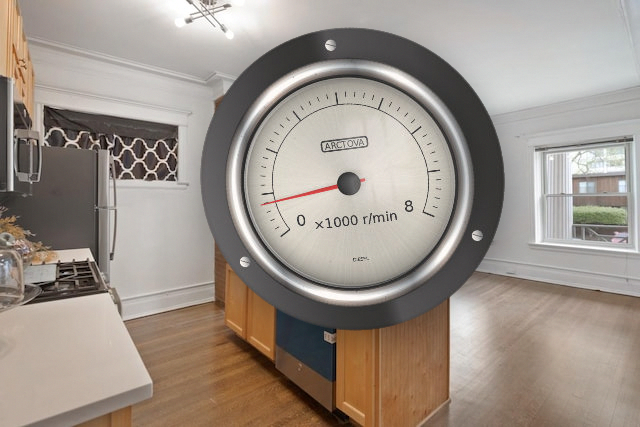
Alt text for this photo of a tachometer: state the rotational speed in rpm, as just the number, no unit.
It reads 800
